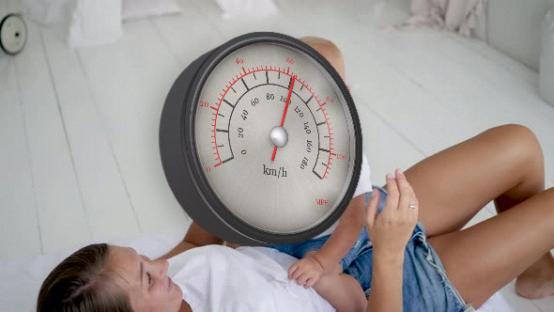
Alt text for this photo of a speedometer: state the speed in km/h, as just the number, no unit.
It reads 100
